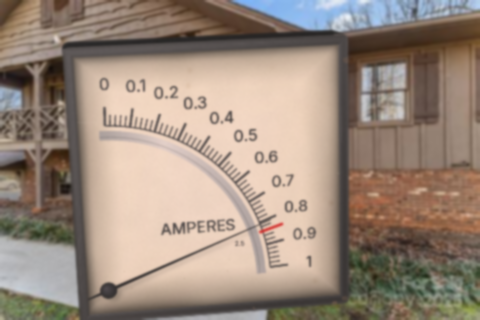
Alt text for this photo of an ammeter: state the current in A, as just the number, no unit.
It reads 0.8
